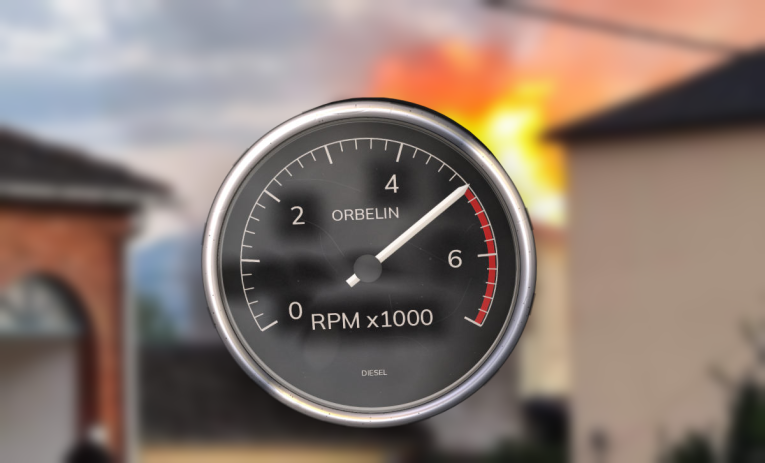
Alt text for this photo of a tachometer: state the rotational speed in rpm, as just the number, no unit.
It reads 5000
